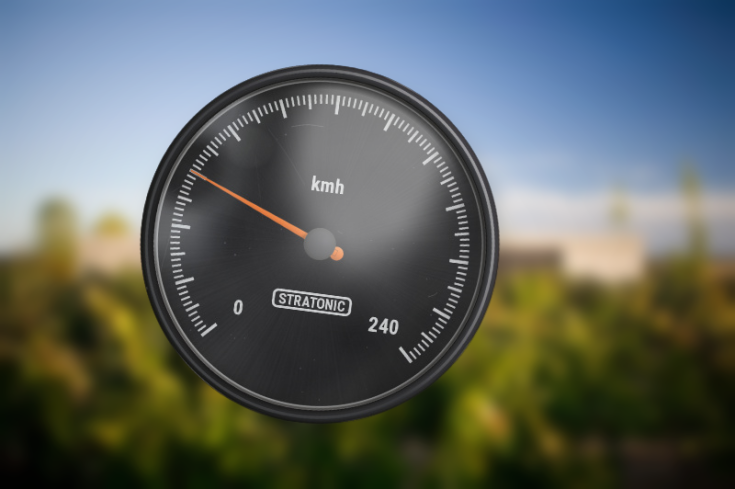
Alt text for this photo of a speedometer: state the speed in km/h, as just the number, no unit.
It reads 60
